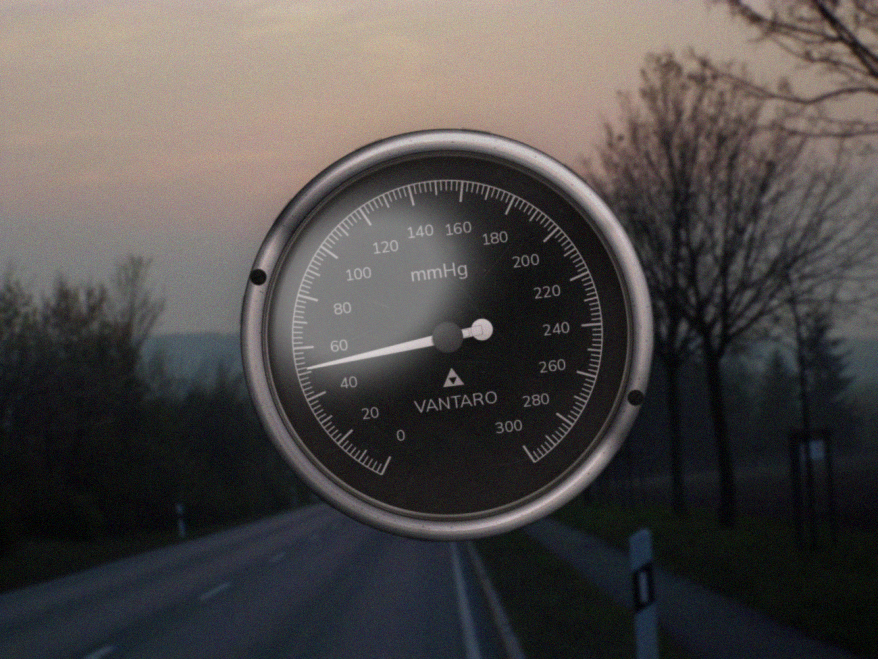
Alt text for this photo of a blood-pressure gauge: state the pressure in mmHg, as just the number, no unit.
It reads 52
